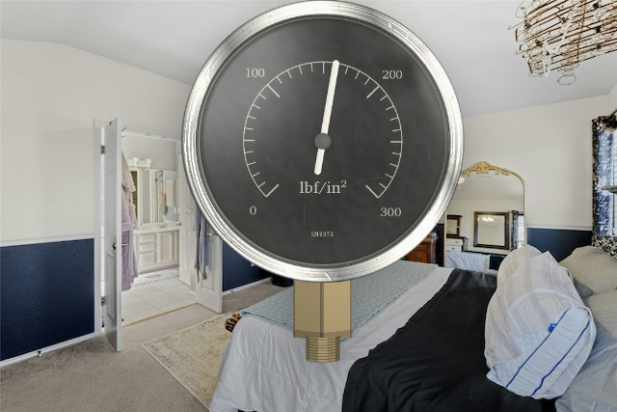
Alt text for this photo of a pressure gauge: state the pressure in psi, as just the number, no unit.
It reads 160
